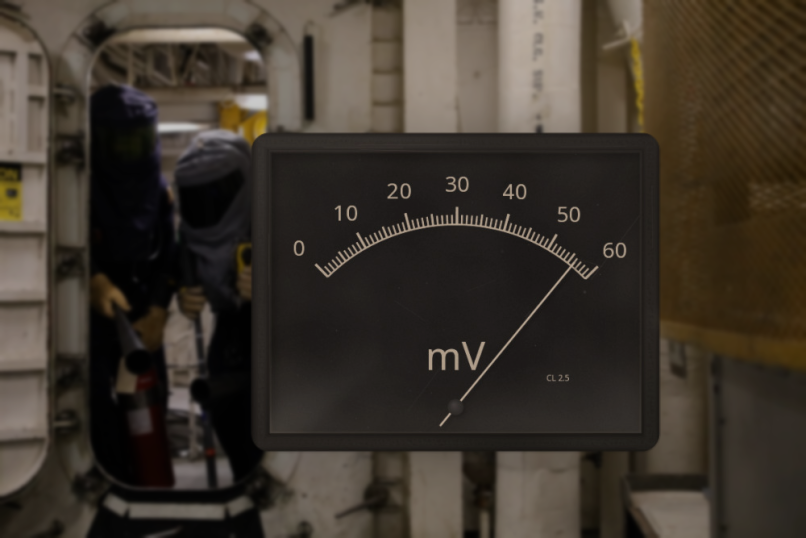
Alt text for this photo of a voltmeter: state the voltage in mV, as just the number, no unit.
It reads 56
